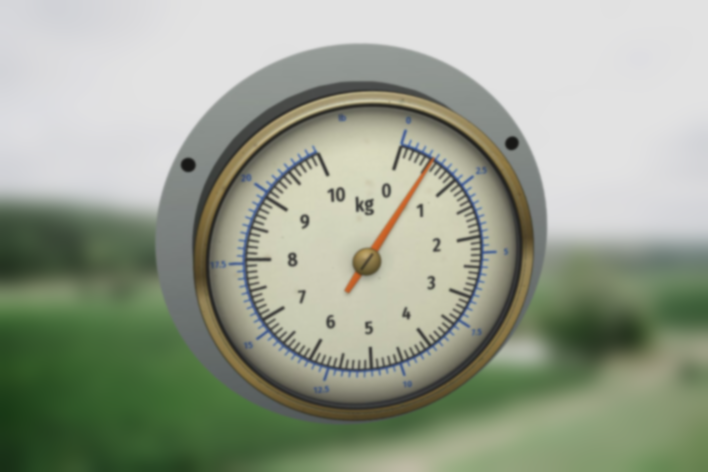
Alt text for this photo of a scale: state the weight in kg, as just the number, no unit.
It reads 0.5
